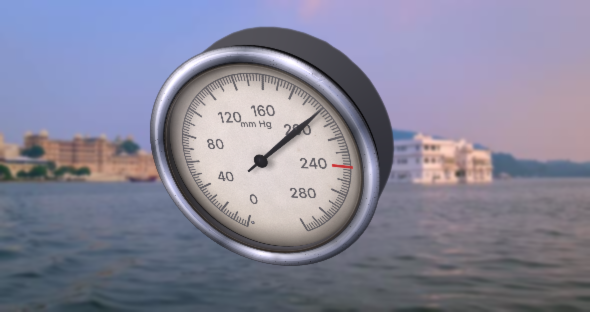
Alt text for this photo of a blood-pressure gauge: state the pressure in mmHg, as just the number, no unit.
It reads 200
